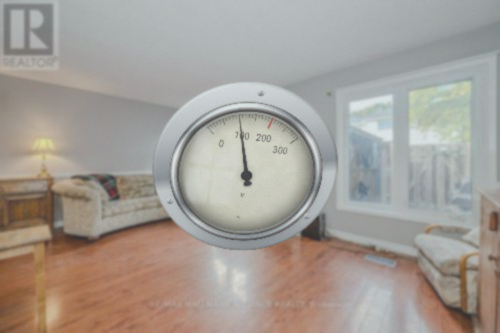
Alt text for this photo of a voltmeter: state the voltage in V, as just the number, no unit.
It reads 100
